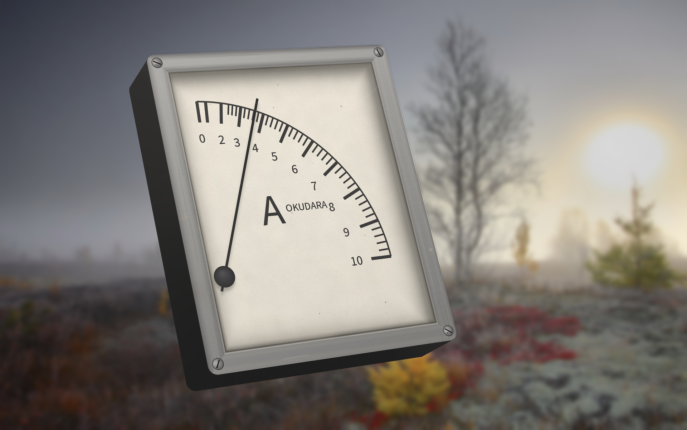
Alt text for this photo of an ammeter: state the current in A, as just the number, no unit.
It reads 3.6
